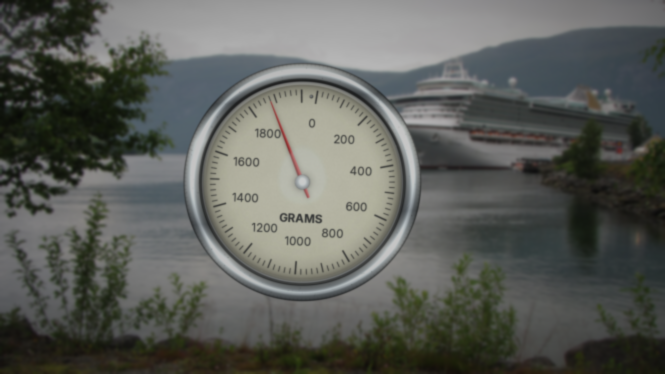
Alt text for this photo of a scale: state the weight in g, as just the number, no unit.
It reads 1880
